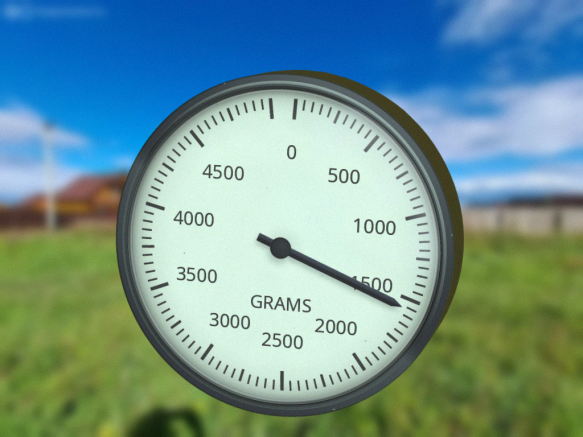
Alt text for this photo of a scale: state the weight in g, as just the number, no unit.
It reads 1550
